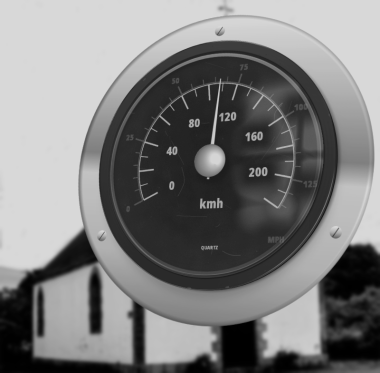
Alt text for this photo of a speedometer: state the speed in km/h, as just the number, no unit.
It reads 110
